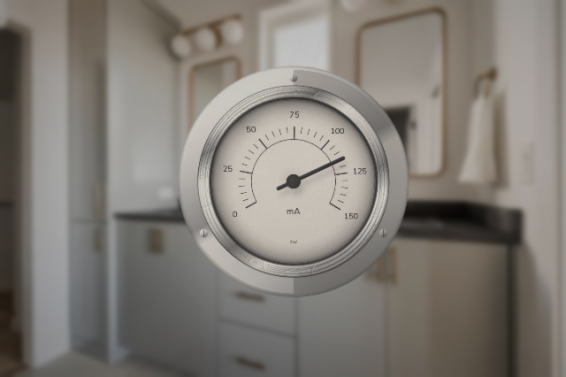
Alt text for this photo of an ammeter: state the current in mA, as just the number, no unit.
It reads 115
